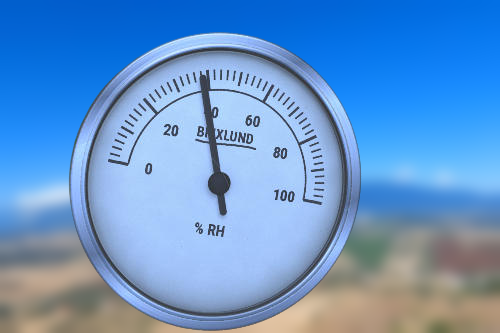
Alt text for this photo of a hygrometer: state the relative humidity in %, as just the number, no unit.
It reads 38
